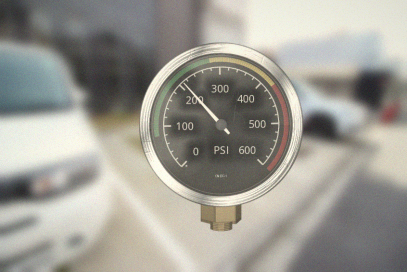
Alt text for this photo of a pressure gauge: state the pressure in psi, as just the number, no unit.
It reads 210
